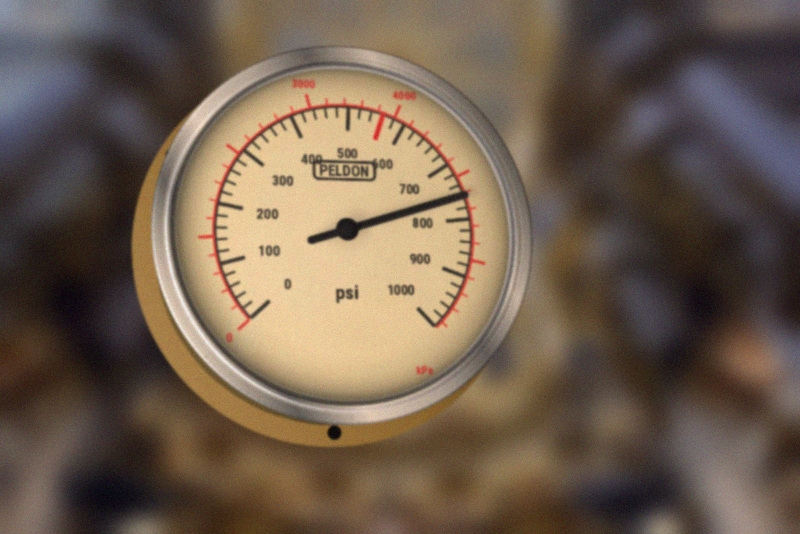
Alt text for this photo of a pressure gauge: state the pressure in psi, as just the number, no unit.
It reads 760
